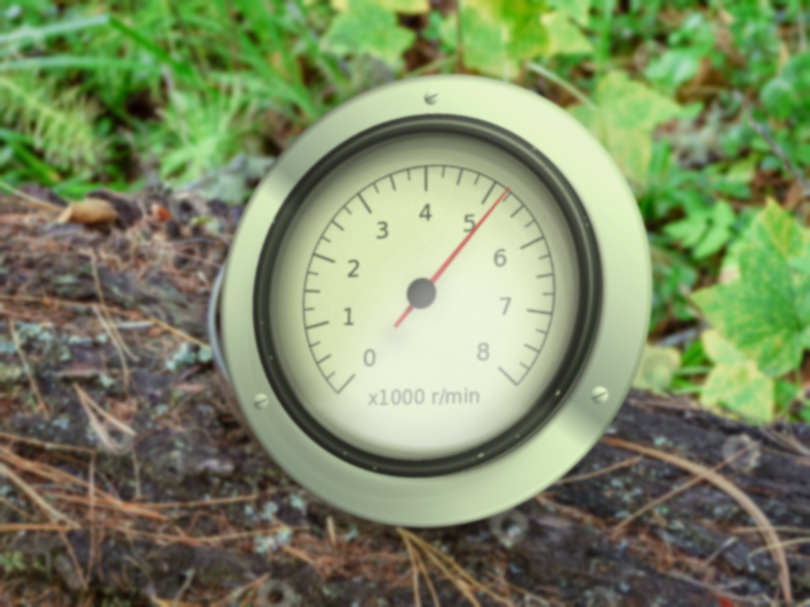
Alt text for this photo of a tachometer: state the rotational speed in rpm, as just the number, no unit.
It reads 5250
